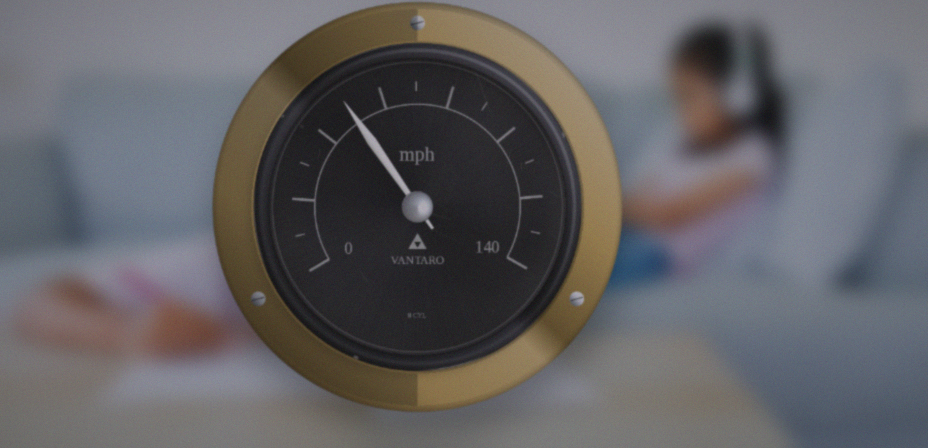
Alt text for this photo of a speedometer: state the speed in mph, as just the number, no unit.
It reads 50
